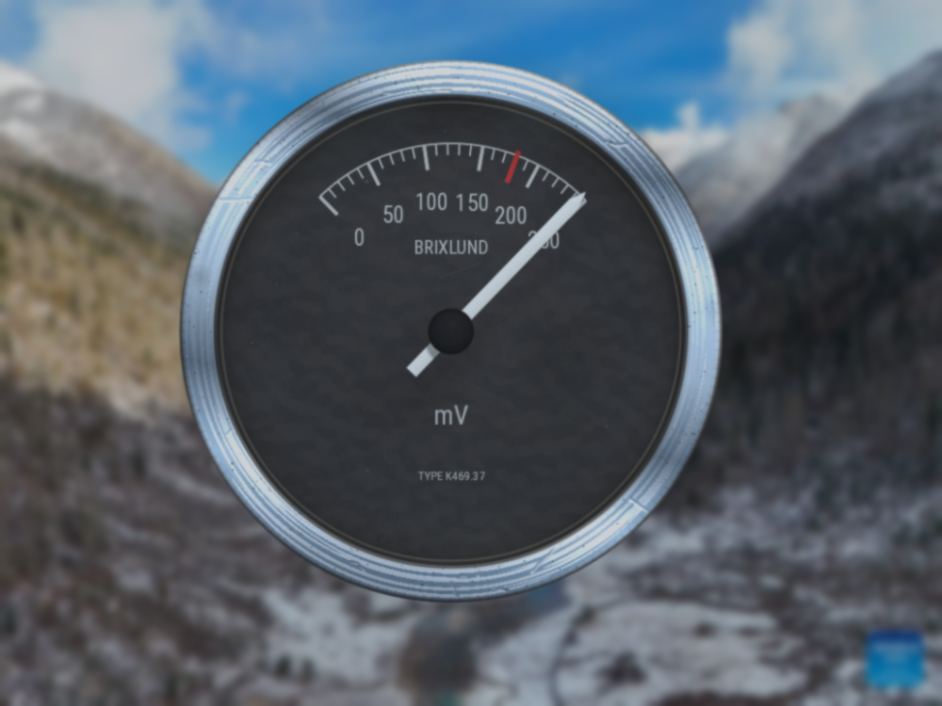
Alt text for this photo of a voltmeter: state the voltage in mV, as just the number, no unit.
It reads 245
